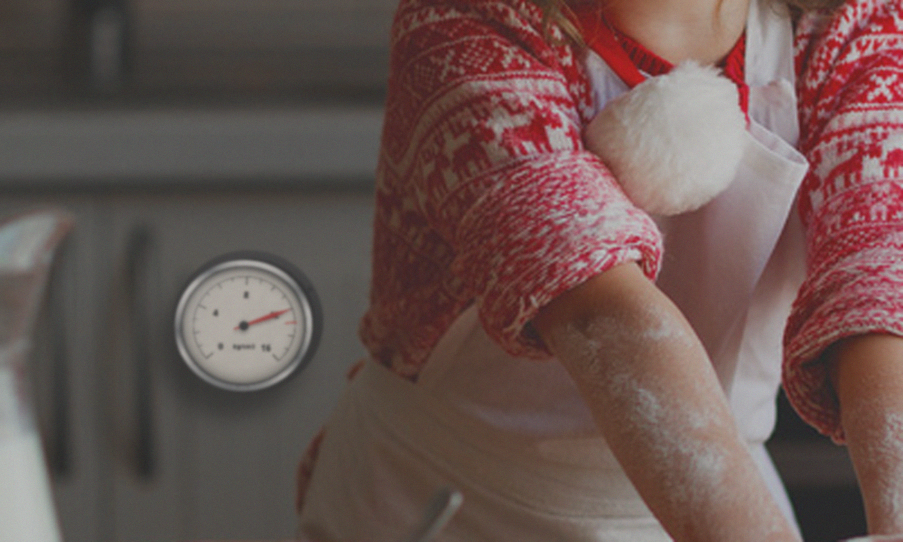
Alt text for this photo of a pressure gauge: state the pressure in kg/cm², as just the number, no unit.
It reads 12
